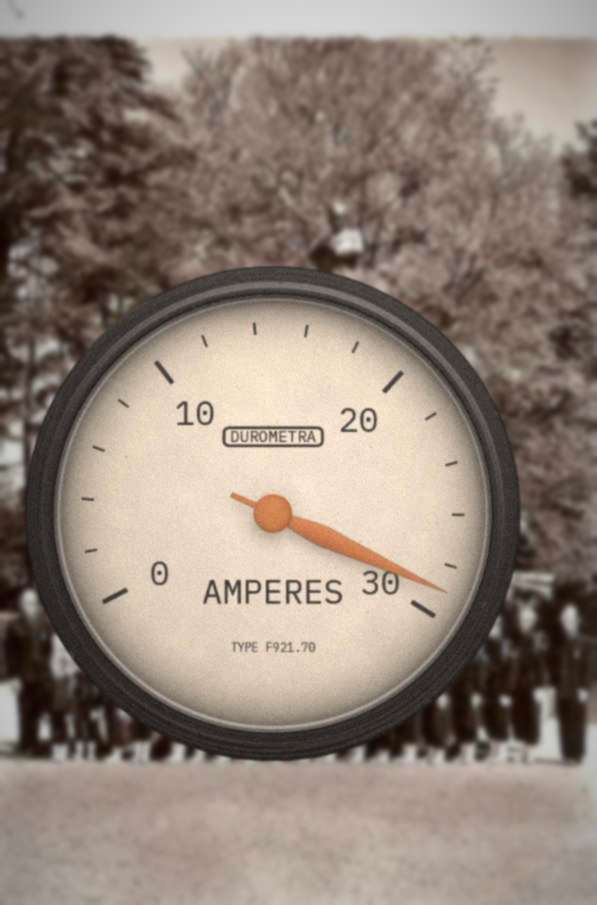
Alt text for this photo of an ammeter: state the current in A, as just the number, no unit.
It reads 29
